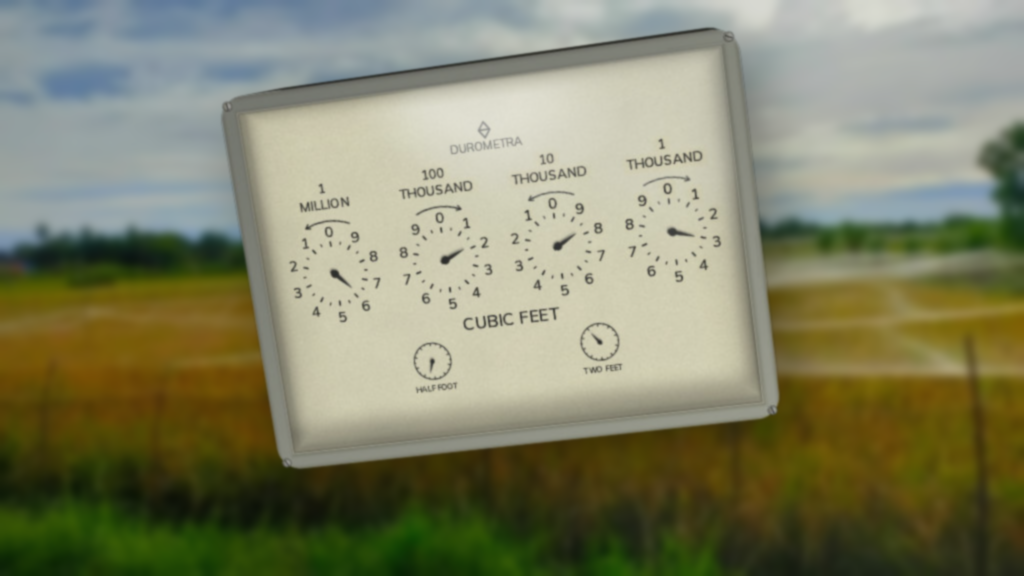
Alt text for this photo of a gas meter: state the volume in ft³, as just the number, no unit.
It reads 618300
